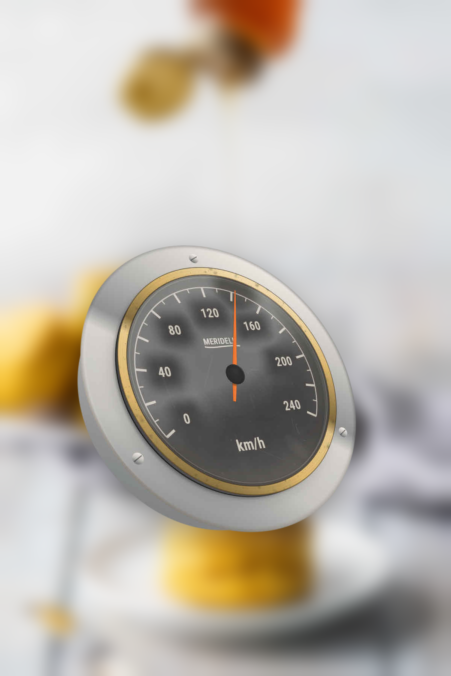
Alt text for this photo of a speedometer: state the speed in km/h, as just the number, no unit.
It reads 140
